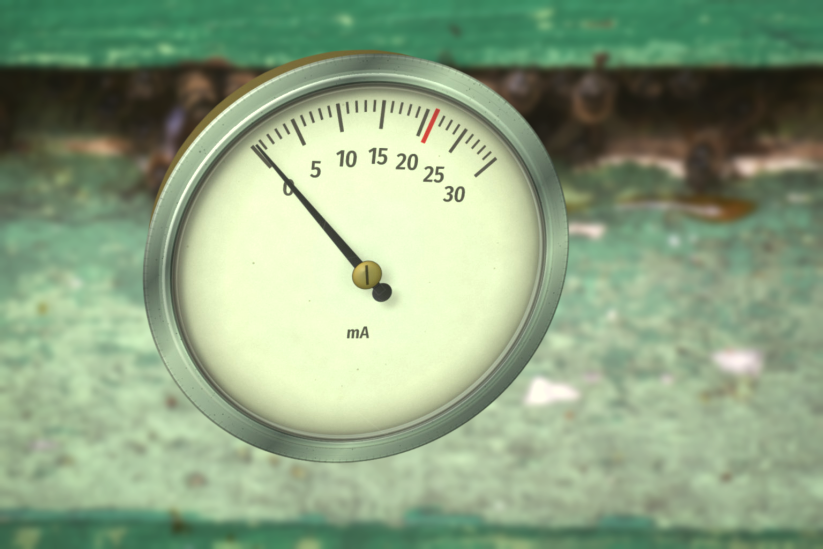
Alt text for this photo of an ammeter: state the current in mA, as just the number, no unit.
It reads 0.5
